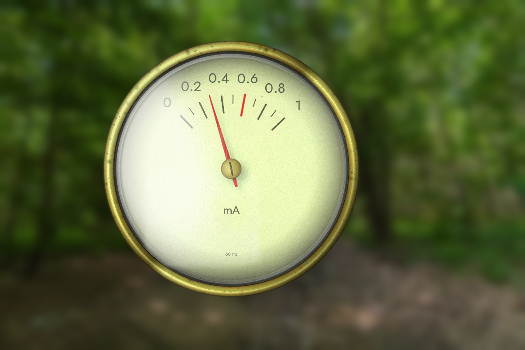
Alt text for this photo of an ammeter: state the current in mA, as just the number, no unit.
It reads 0.3
